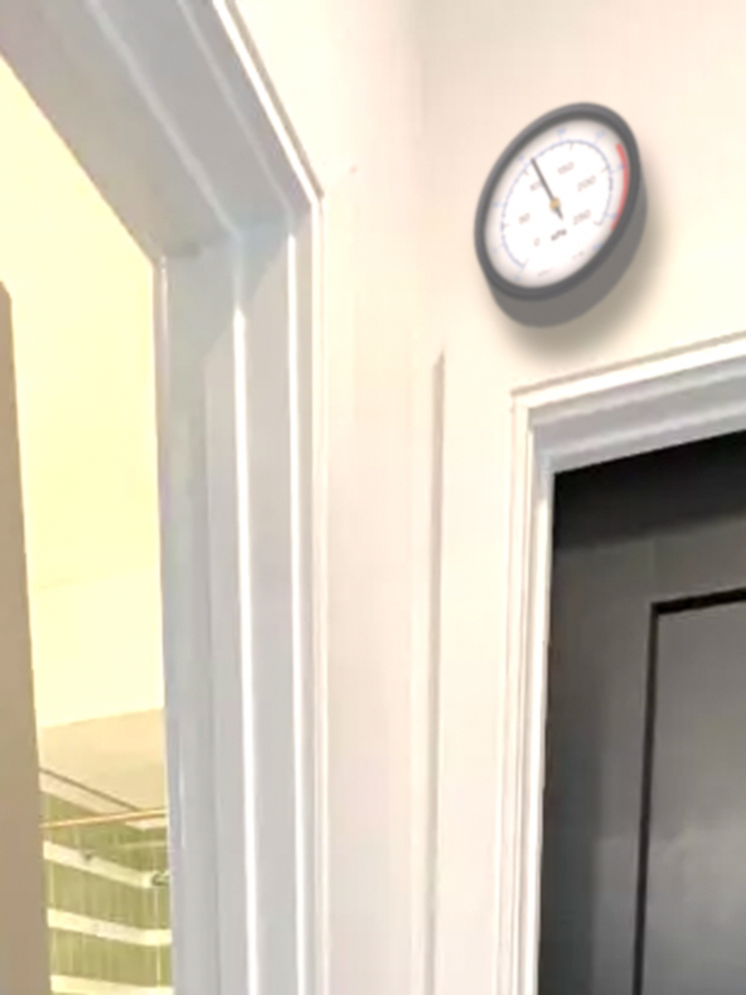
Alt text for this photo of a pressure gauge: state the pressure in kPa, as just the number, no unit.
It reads 110
